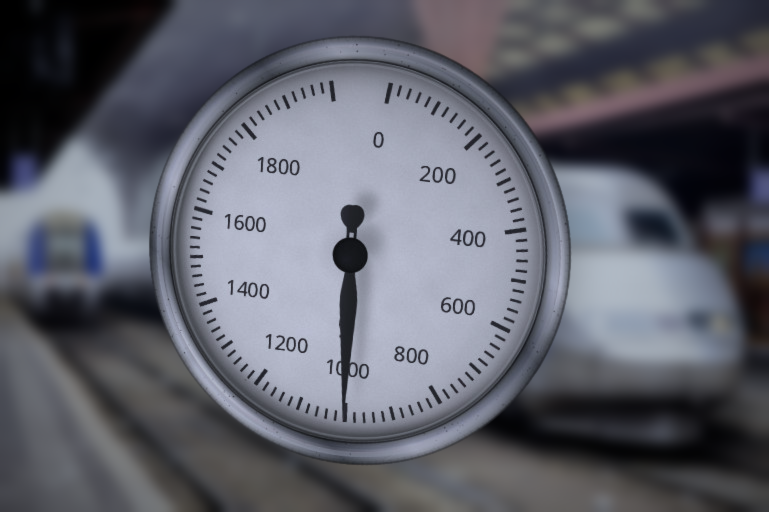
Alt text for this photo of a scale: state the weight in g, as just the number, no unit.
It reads 1000
